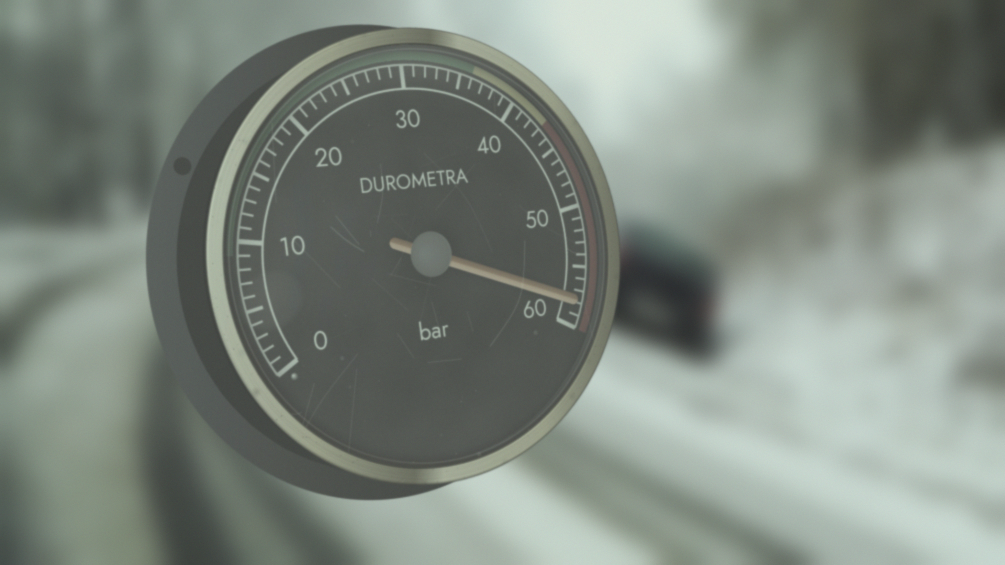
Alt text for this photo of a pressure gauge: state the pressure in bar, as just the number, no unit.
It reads 58
